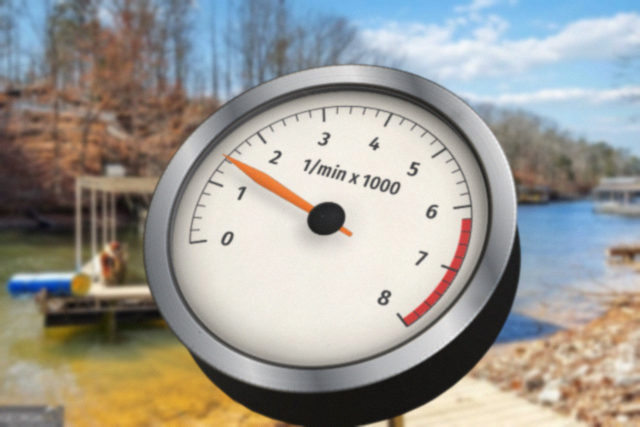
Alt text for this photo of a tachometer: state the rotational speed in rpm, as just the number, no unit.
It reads 1400
